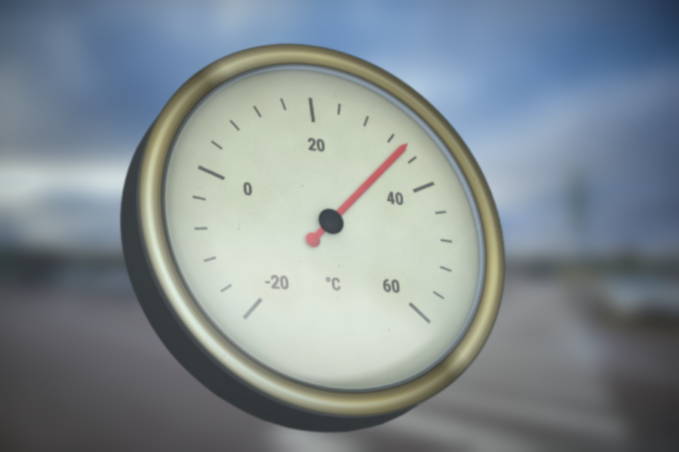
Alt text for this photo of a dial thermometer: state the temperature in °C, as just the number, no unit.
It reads 34
